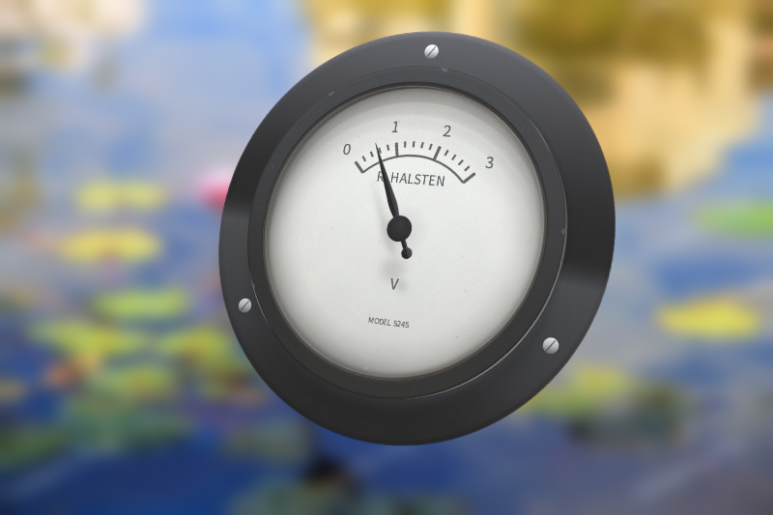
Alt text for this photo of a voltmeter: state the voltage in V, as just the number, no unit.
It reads 0.6
